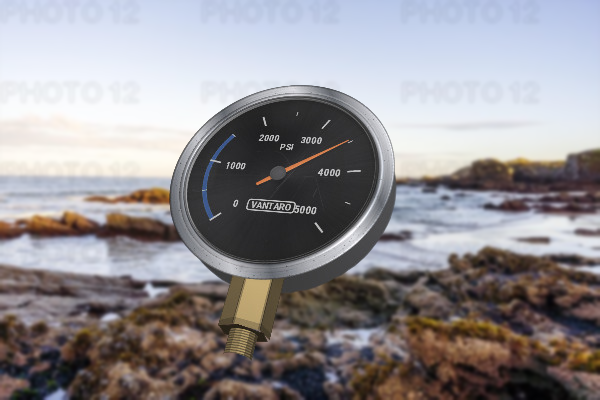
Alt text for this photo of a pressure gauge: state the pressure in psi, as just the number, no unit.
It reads 3500
